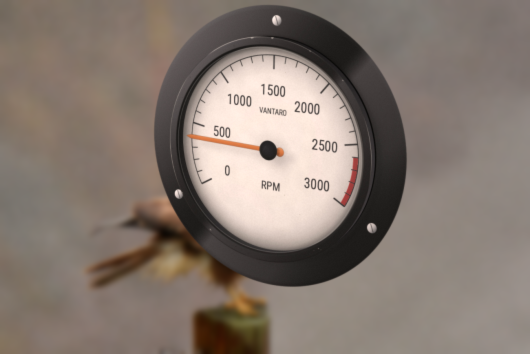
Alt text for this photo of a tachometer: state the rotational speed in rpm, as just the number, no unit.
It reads 400
